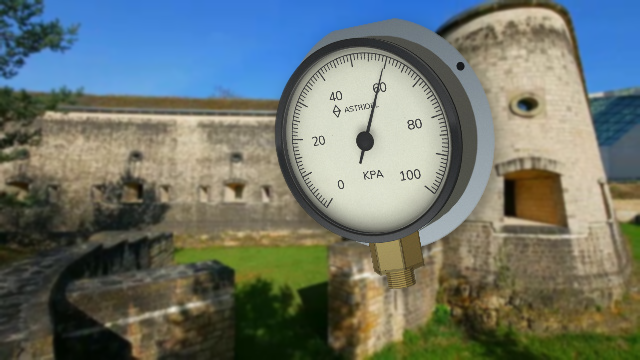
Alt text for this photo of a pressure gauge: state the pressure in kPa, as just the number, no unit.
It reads 60
